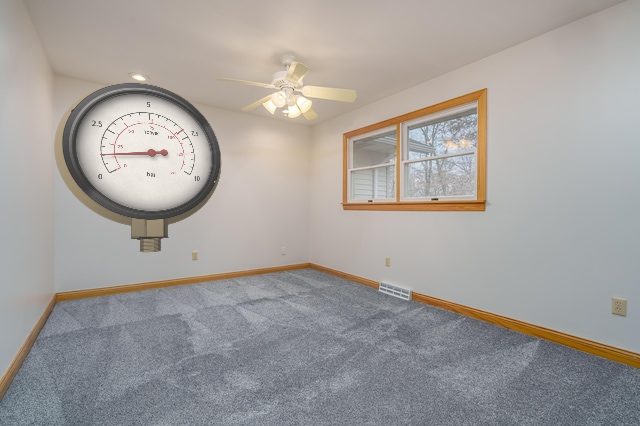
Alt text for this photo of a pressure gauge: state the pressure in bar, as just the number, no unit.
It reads 1
